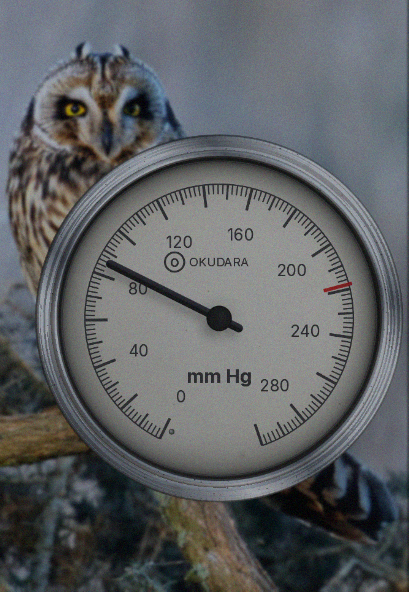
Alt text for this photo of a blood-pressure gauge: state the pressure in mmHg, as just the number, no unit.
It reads 86
